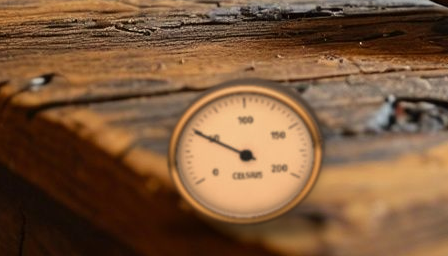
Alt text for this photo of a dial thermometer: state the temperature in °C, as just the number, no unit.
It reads 50
